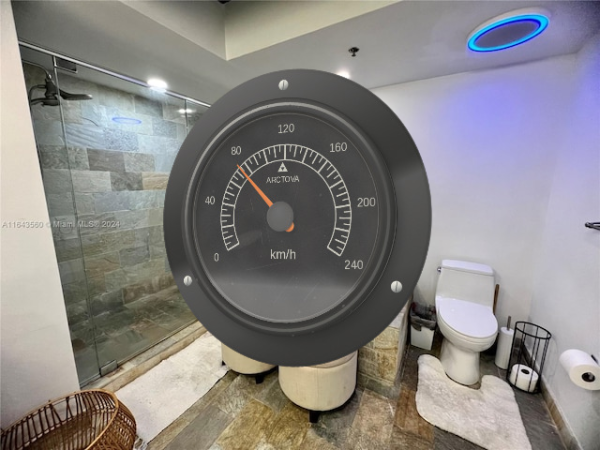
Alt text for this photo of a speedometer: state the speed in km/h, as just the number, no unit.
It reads 75
